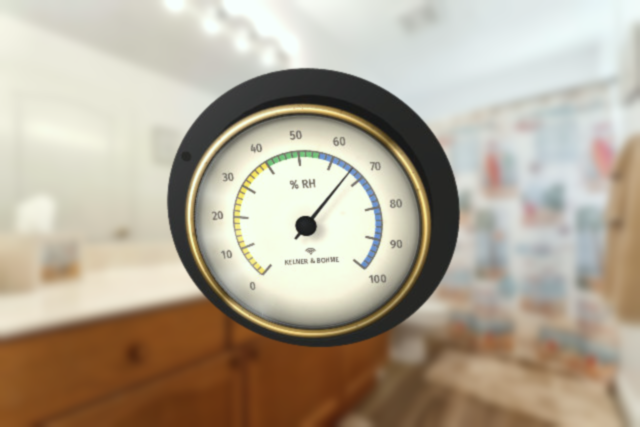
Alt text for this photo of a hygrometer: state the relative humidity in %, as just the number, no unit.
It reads 66
